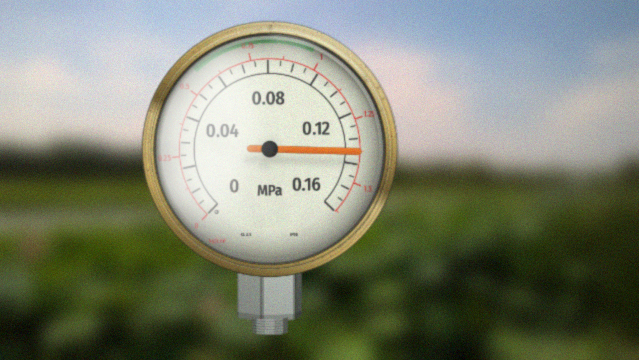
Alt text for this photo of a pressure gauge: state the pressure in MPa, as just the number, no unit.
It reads 0.135
